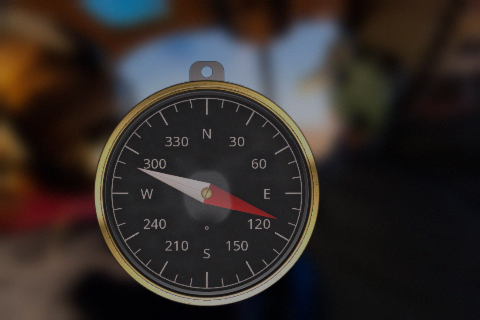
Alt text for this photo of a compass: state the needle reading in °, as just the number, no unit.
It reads 110
